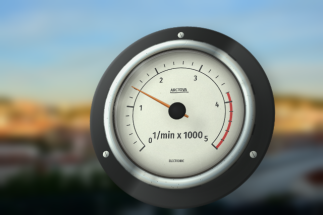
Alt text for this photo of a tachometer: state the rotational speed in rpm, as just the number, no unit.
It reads 1400
